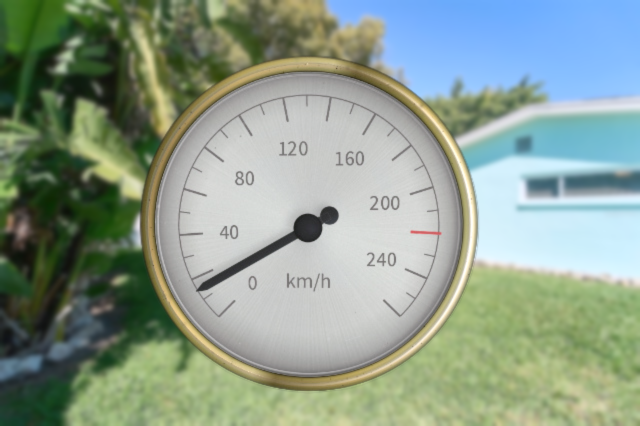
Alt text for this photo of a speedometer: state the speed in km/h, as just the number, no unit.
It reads 15
